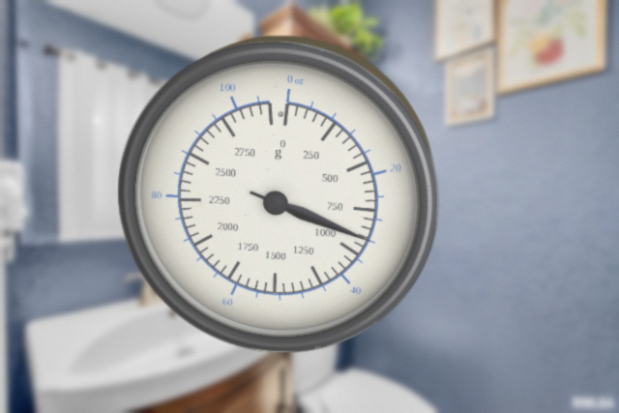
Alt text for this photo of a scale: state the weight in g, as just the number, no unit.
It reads 900
